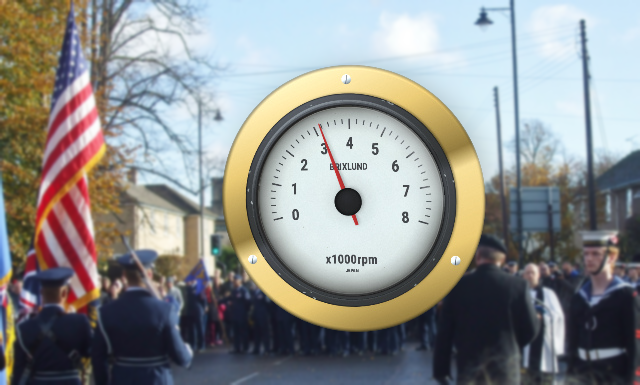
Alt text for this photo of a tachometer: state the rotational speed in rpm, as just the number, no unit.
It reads 3200
